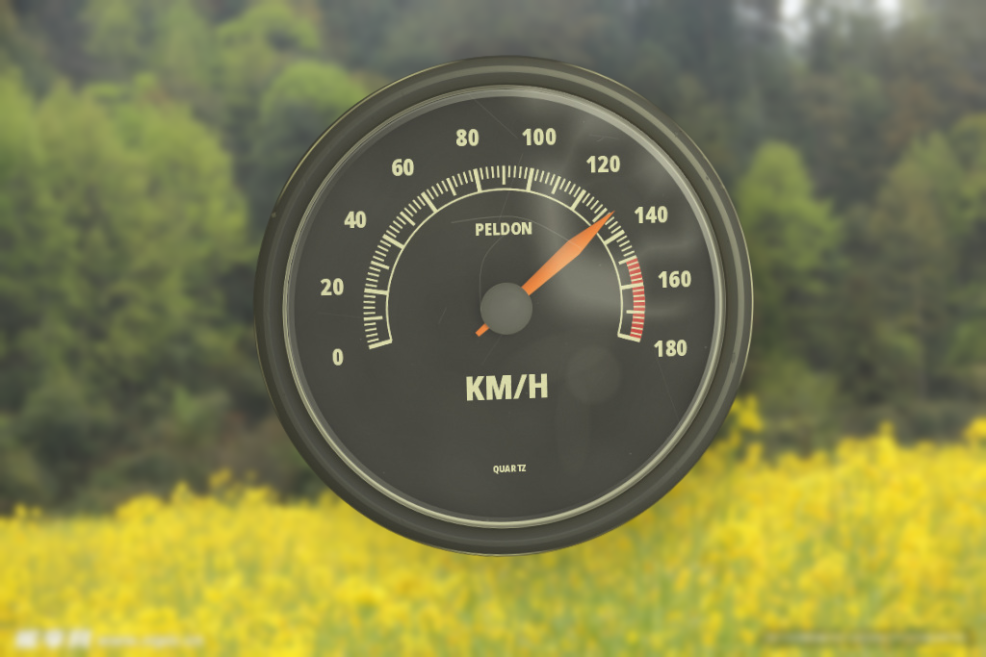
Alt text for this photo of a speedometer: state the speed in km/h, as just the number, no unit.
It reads 132
